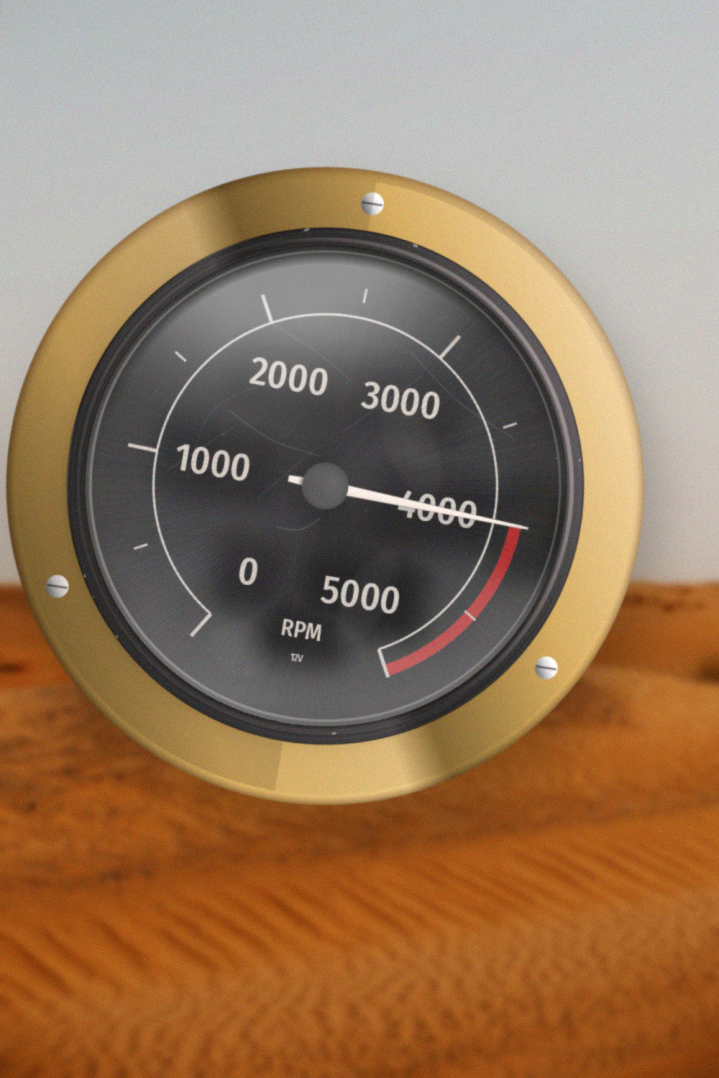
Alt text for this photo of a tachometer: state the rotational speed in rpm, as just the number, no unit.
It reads 4000
